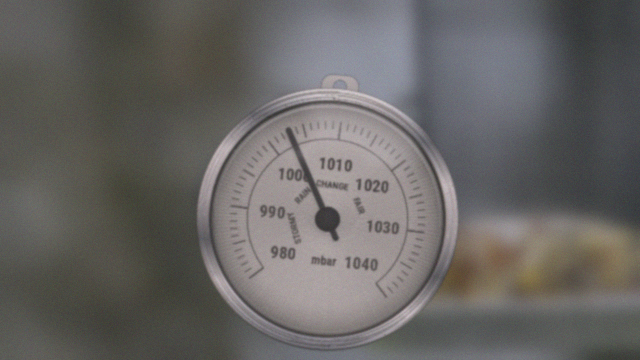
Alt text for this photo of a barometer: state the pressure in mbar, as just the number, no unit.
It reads 1003
